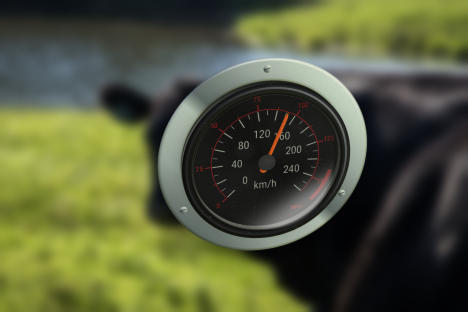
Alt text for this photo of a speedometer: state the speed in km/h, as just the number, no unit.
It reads 150
